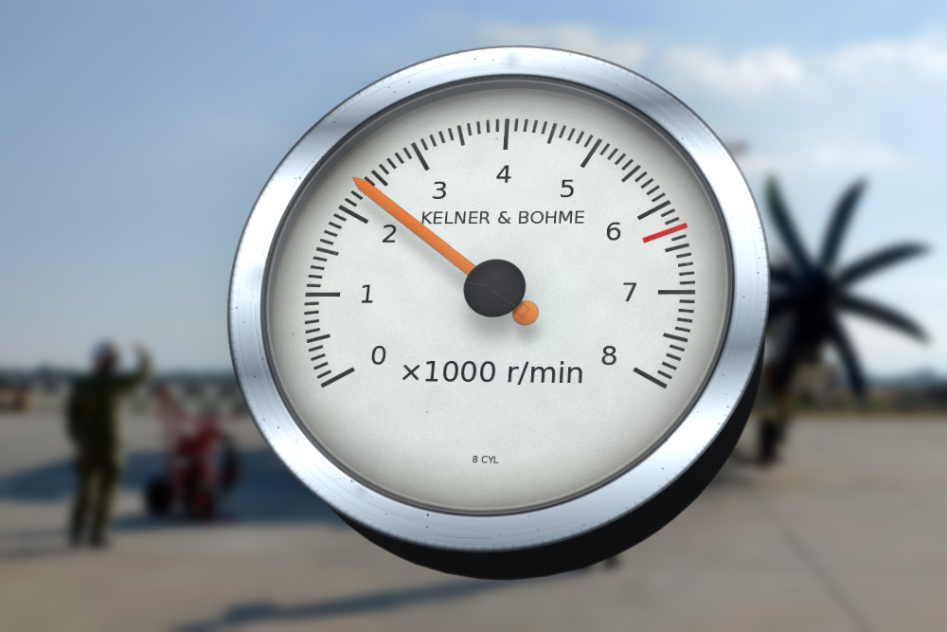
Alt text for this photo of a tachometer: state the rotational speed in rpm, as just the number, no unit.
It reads 2300
